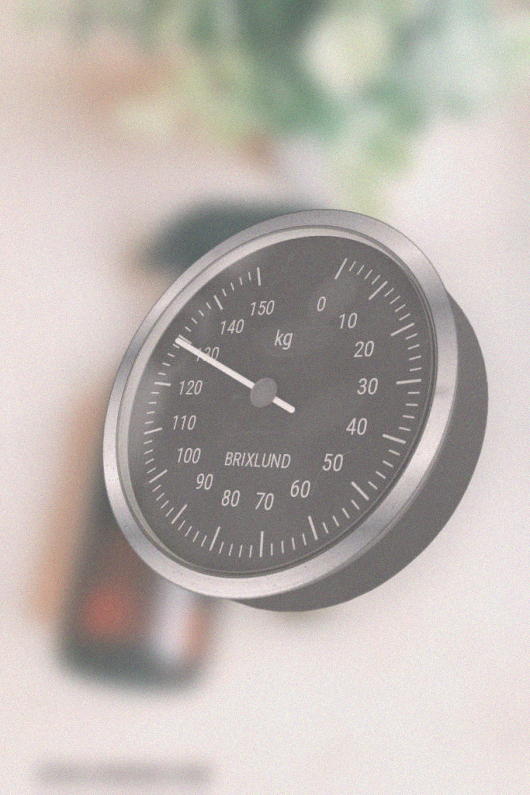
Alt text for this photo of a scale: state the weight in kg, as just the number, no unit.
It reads 129
